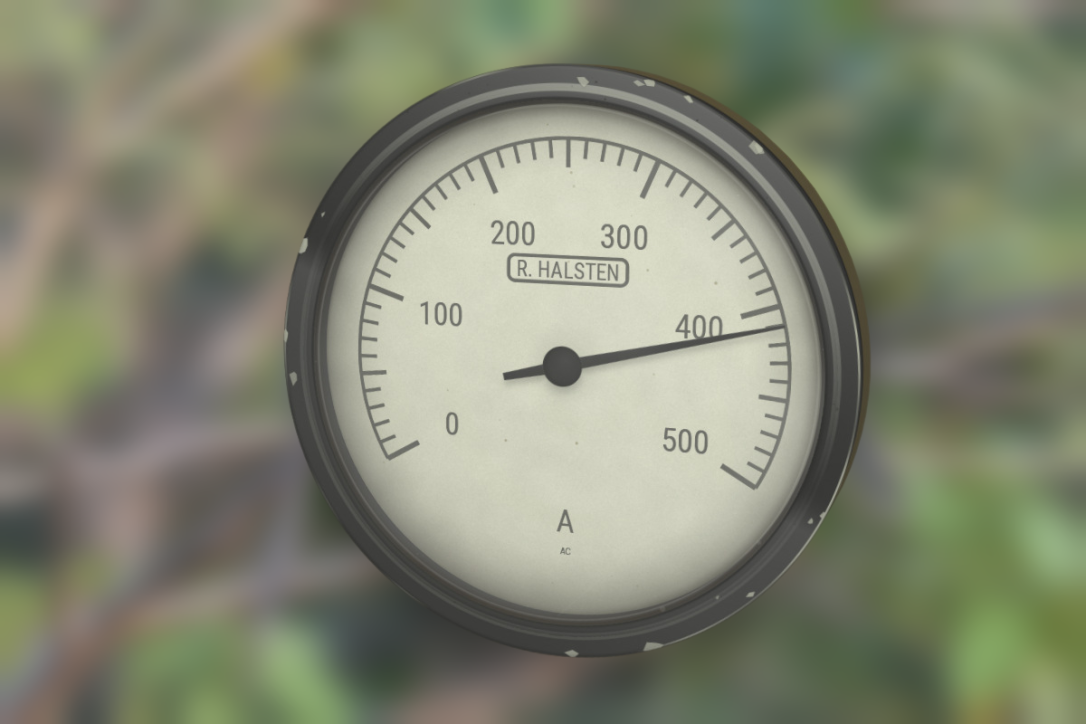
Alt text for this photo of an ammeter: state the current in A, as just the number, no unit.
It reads 410
